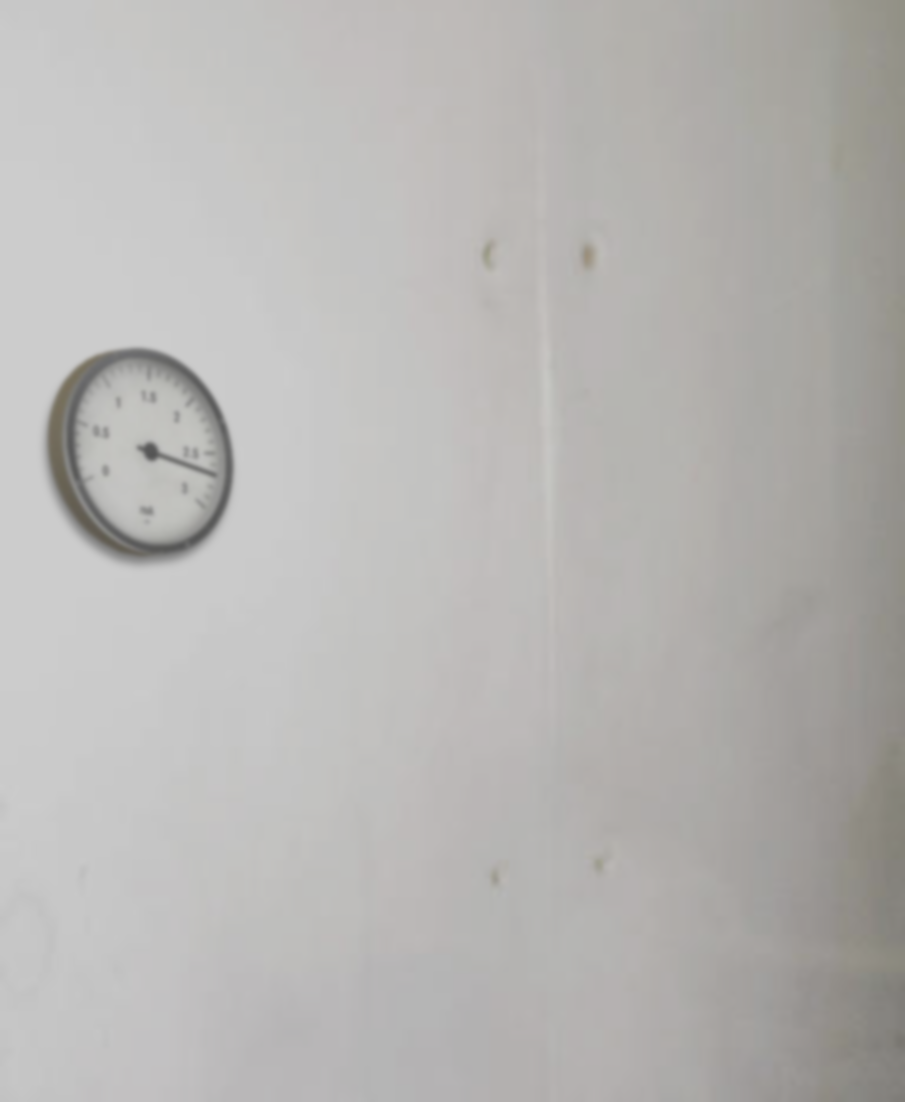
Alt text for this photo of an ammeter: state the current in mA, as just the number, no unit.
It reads 2.7
